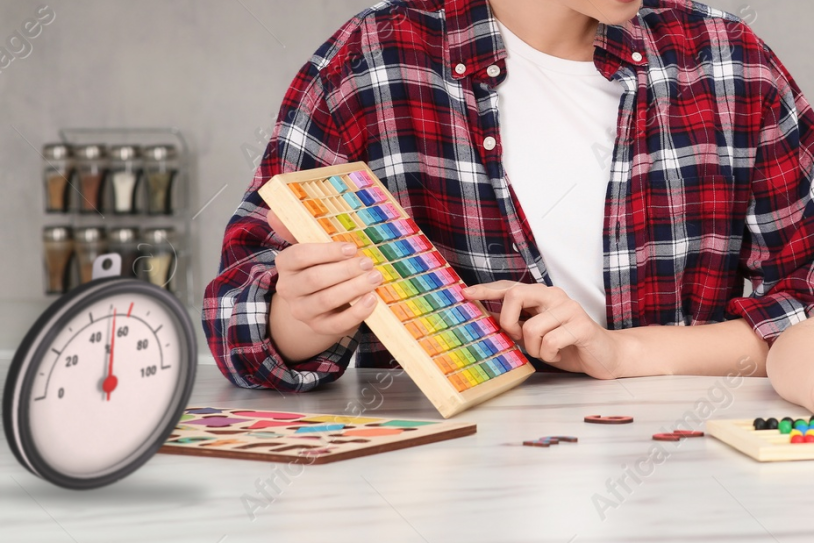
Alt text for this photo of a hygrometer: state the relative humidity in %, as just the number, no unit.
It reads 50
